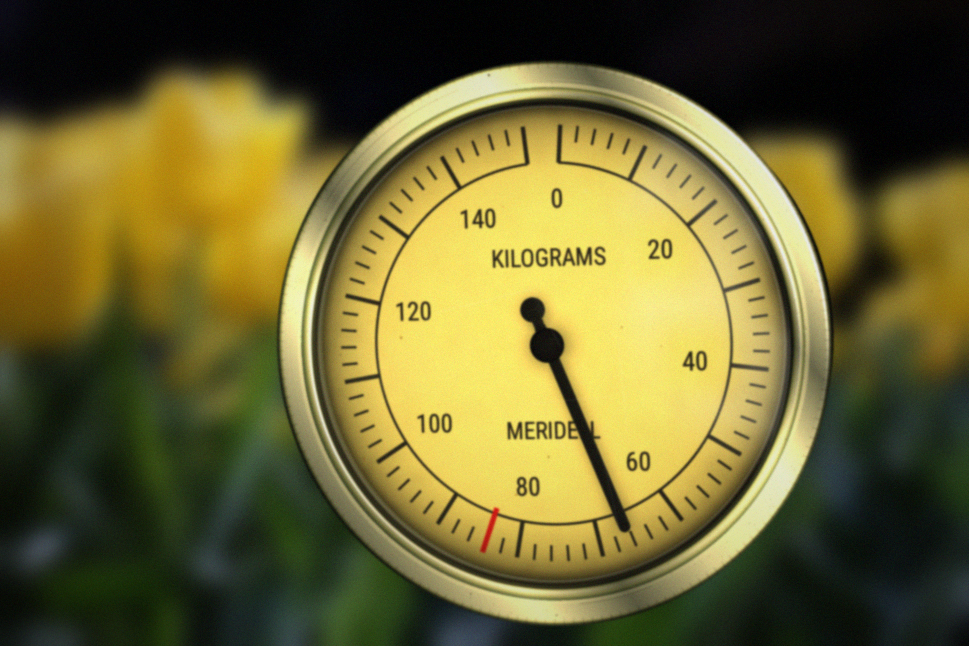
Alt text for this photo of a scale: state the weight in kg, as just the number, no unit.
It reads 66
